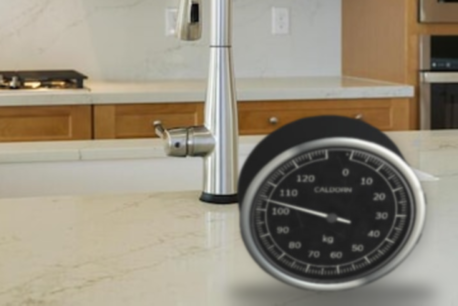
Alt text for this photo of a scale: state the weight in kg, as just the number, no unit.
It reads 105
